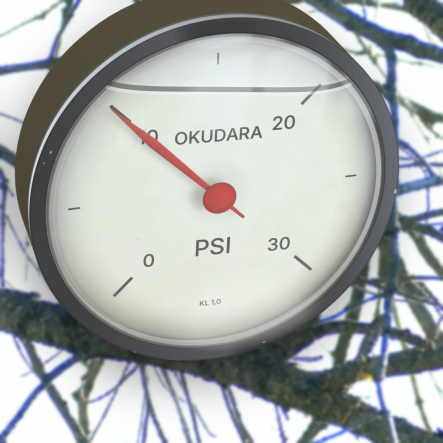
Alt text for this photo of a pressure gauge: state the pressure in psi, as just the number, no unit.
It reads 10
